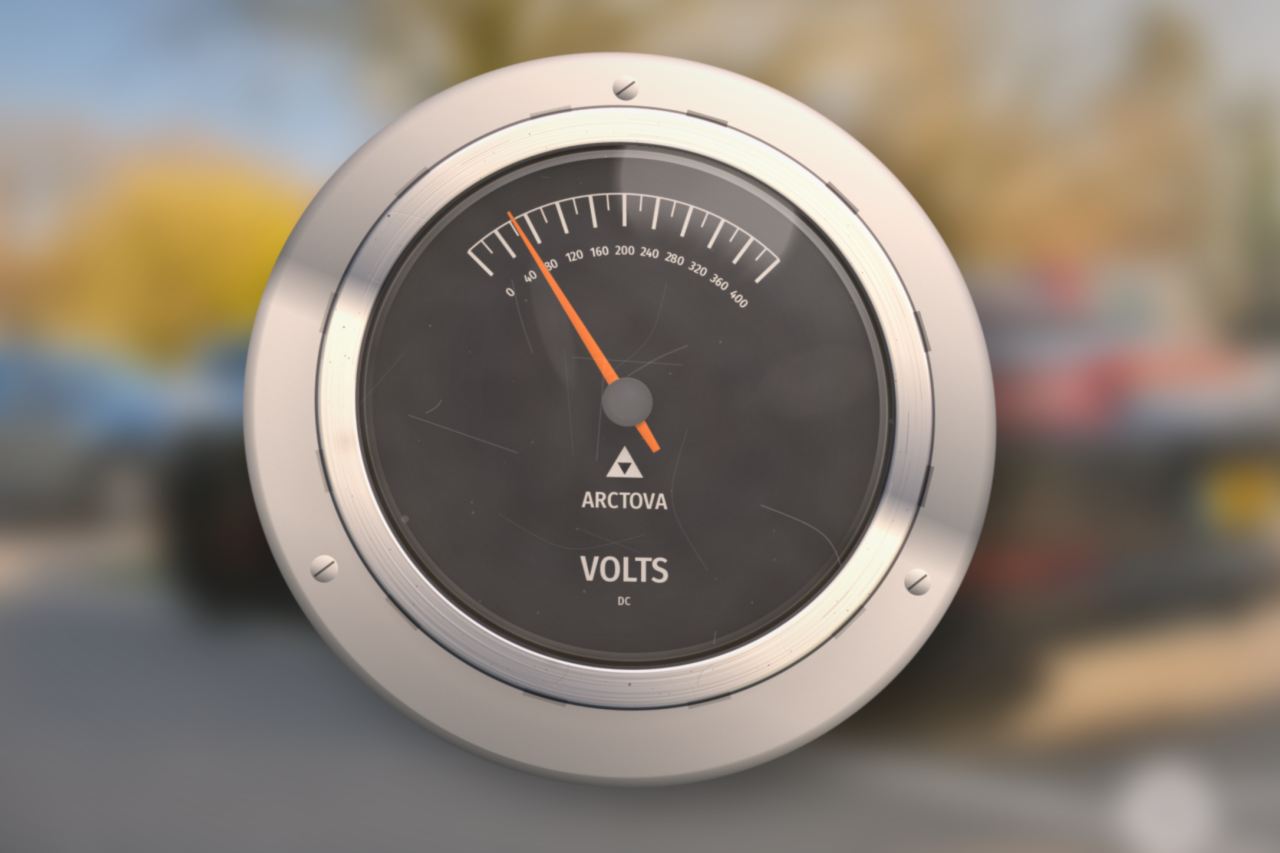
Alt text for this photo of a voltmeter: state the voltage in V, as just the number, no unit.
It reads 60
